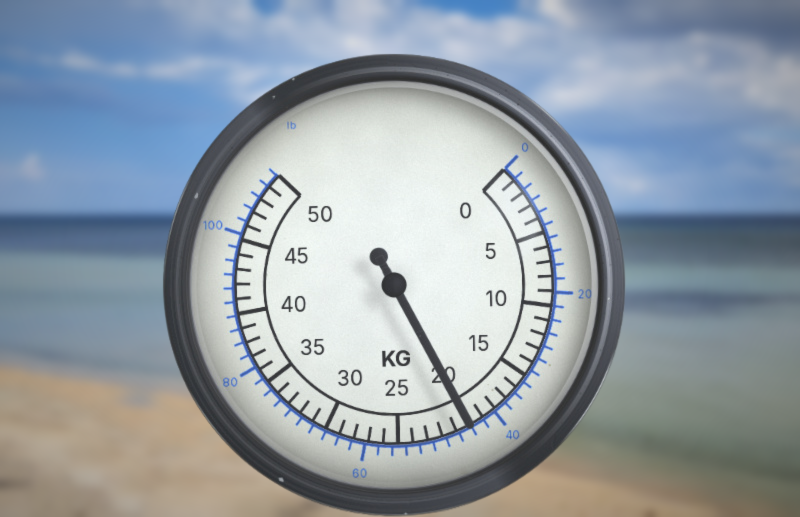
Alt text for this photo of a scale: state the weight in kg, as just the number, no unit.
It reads 20
